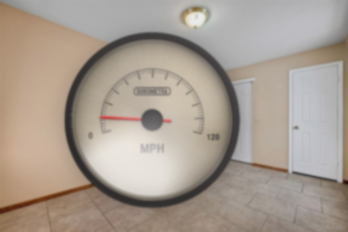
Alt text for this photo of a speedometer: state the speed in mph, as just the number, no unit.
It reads 10
